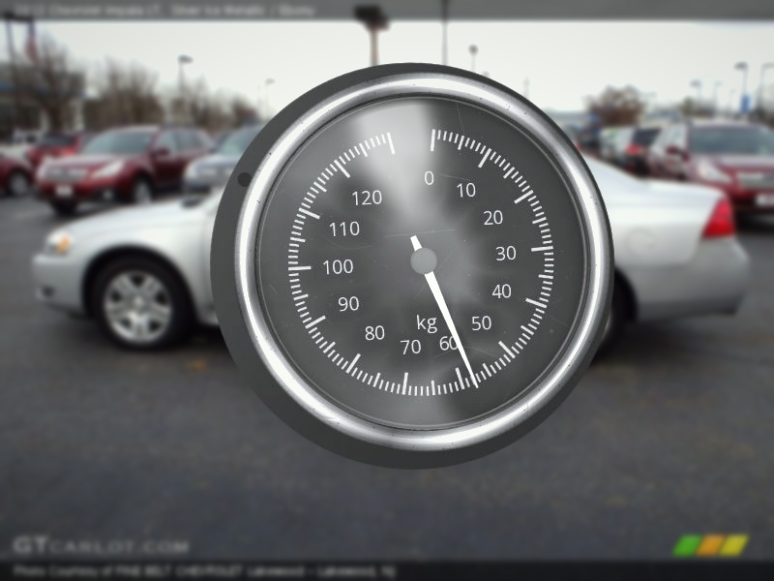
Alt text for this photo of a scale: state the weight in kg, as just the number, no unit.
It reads 58
